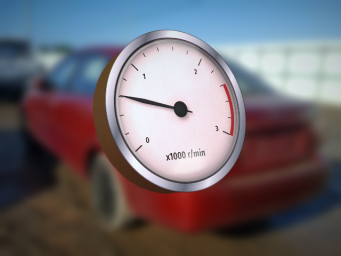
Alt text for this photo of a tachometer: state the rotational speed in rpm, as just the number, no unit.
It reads 600
